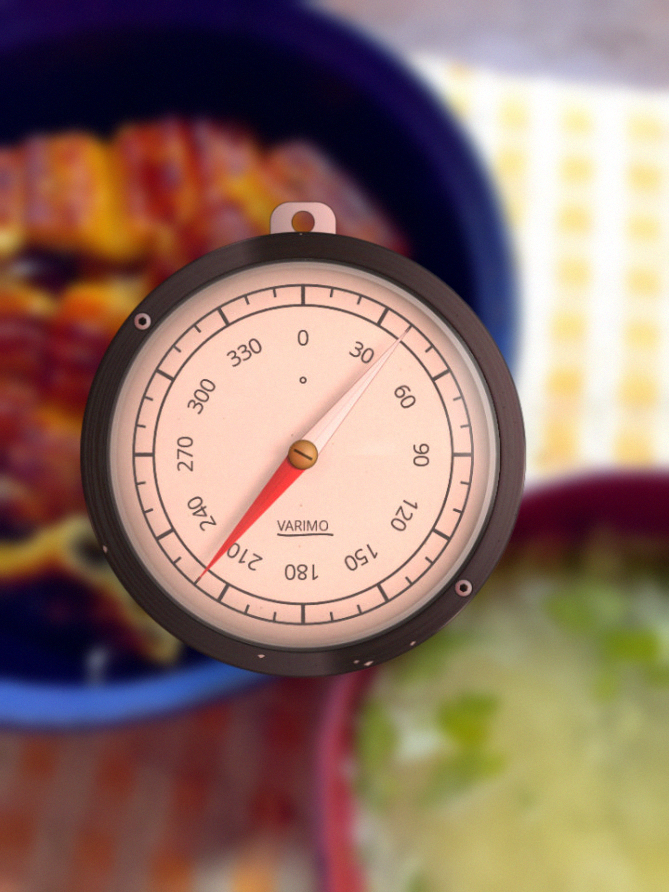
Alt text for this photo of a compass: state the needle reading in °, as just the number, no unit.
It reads 220
